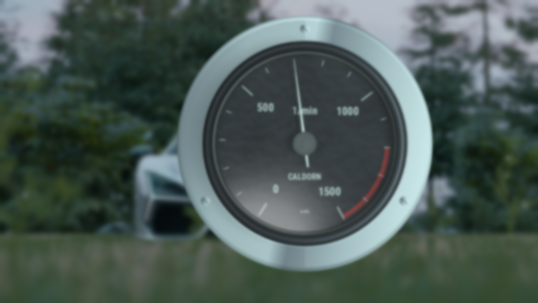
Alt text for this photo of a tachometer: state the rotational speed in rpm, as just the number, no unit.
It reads 700
